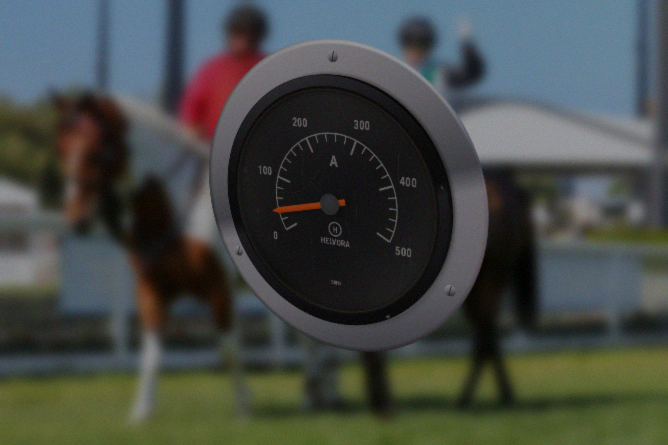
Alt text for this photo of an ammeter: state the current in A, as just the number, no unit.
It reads 40
